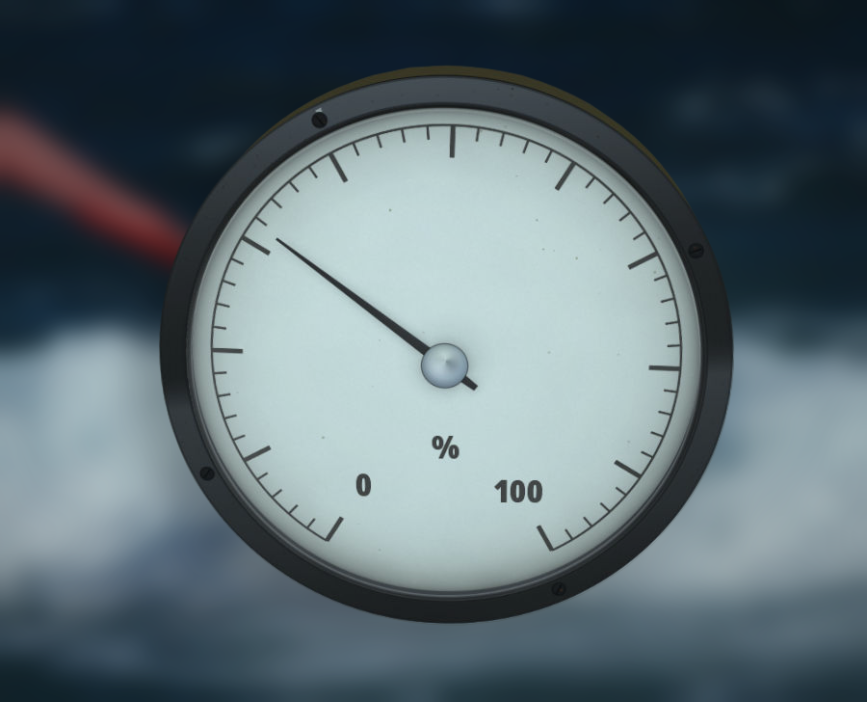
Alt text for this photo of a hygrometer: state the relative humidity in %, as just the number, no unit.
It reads 32
